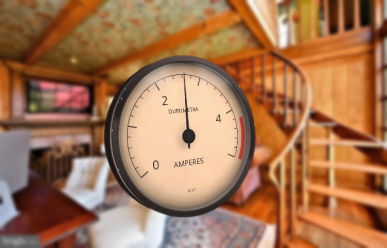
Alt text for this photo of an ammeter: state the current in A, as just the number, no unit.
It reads 2.6
